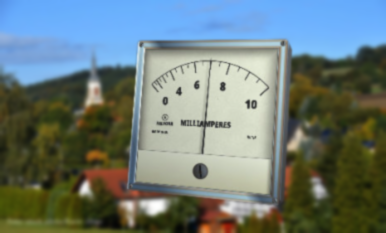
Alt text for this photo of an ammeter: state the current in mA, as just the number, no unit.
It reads 7
